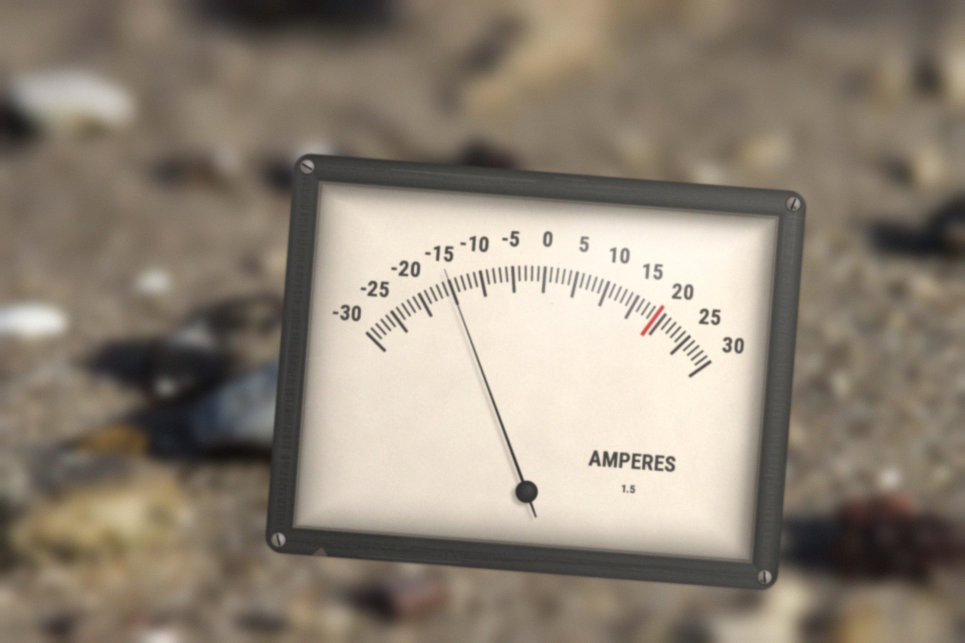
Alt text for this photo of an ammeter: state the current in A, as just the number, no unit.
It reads -15
